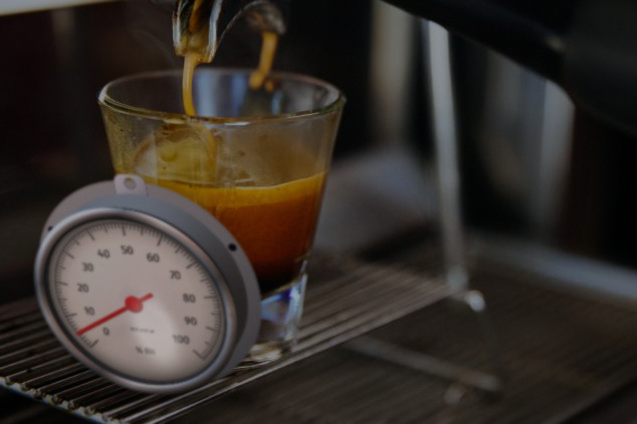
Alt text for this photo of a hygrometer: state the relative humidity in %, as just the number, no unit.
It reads 5
